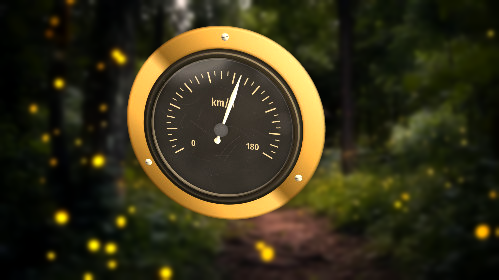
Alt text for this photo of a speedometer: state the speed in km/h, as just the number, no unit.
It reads 105
